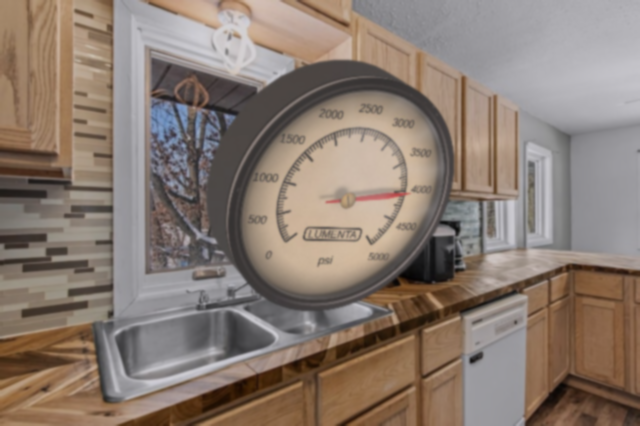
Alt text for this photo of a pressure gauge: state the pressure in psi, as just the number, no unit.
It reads 4000
